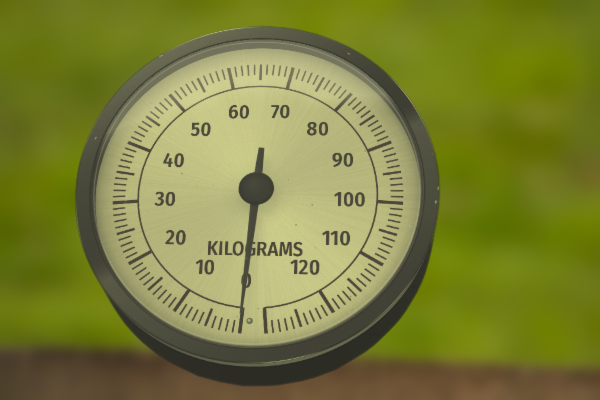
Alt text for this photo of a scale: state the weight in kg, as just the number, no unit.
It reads 0
